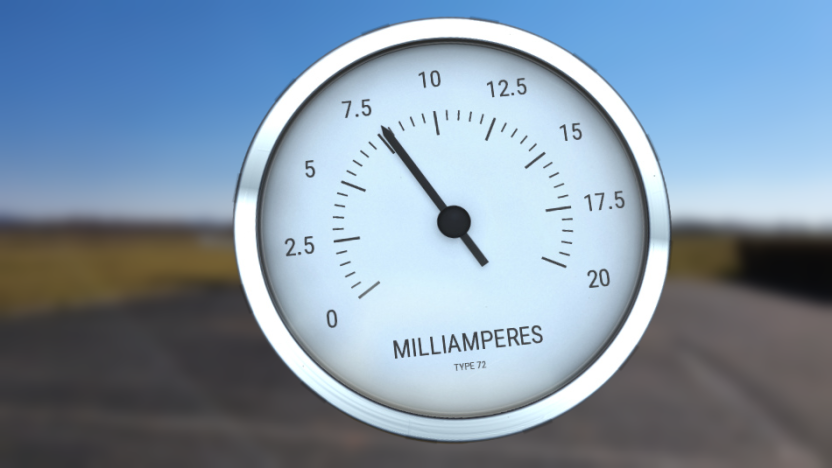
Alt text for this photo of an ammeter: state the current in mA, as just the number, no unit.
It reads 7.75
